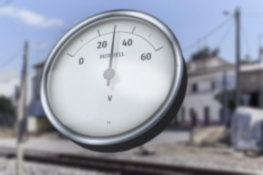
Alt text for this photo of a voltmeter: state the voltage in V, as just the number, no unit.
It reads 30
